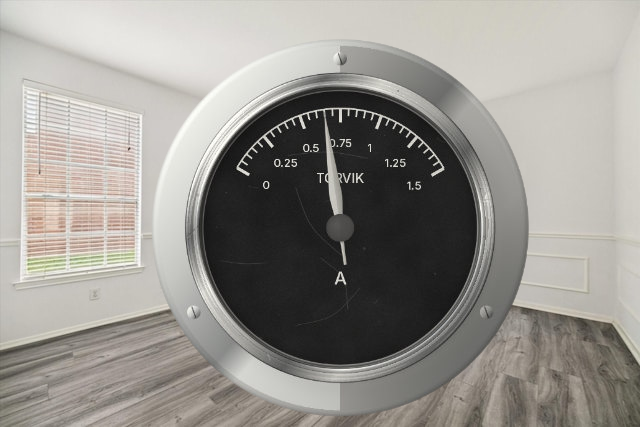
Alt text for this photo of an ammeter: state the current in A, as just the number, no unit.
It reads 0.65
